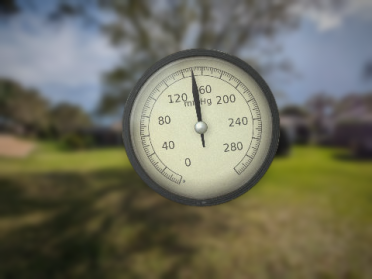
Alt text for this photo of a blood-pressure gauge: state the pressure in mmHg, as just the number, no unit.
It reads 150
